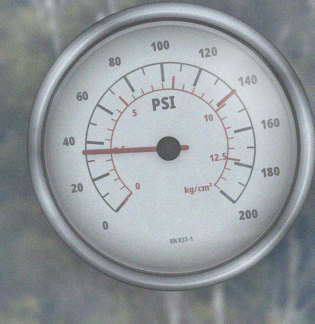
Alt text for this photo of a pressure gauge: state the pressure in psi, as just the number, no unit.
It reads 35
